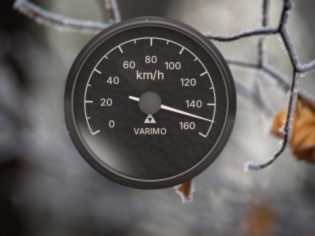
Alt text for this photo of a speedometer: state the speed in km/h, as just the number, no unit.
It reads 150
